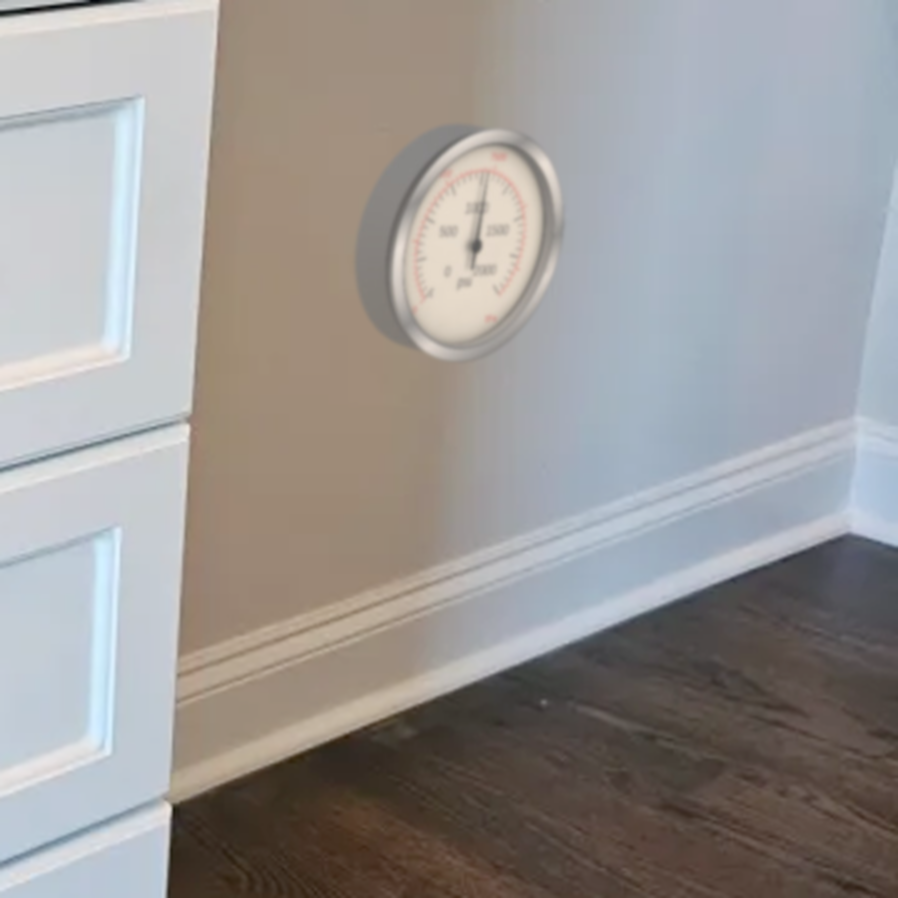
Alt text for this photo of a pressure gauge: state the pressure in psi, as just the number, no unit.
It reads 1000
